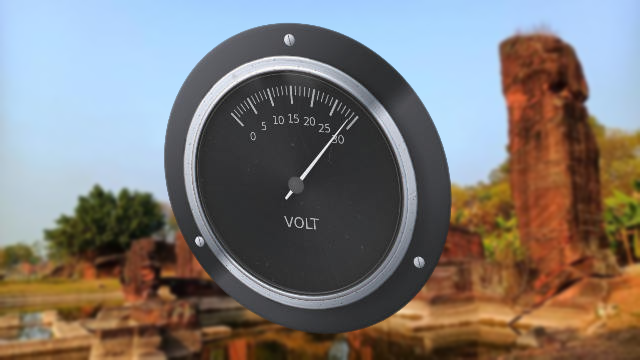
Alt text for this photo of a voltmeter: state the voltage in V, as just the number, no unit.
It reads 29
